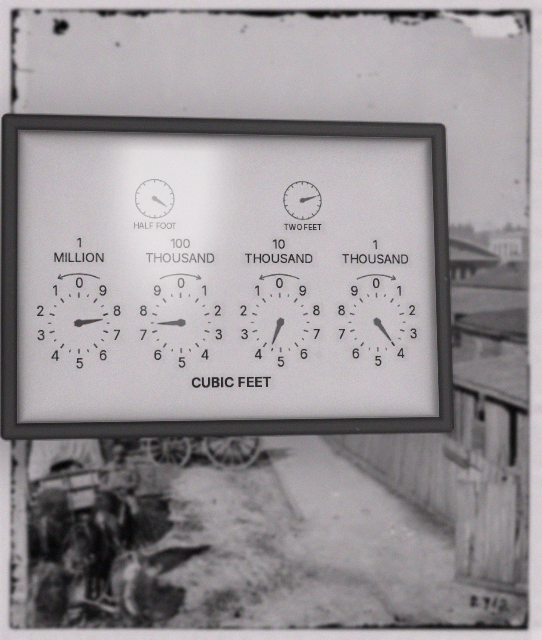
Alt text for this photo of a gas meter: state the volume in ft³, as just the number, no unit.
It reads 774400
